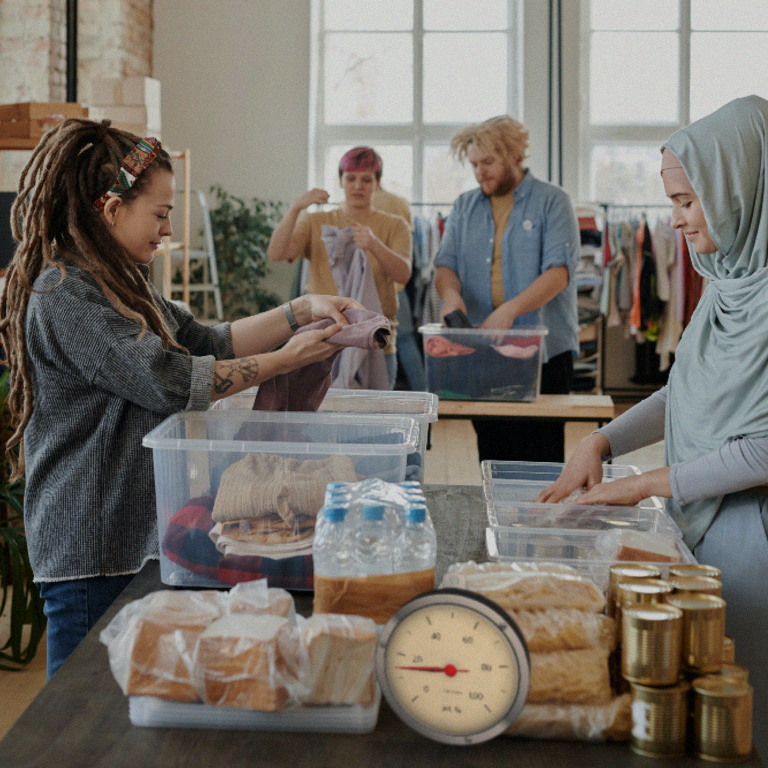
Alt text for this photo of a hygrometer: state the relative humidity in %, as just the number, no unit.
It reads 15
